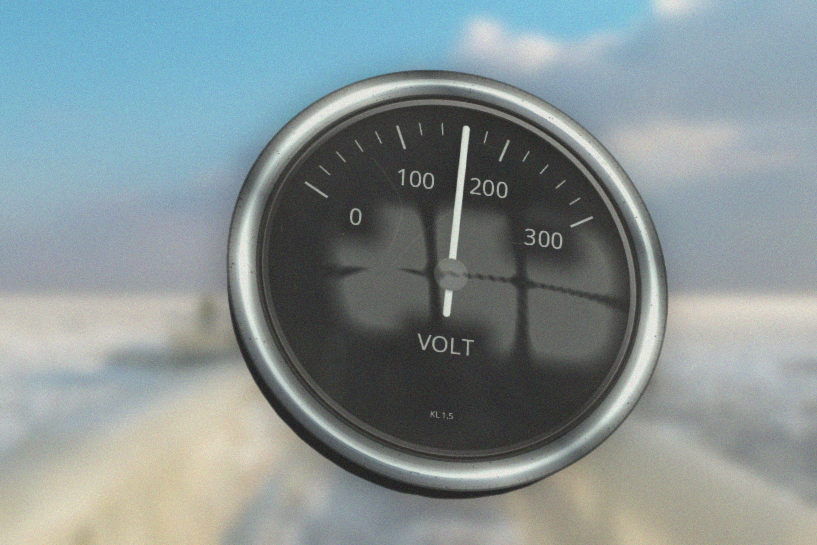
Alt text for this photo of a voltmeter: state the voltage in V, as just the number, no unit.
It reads 160
